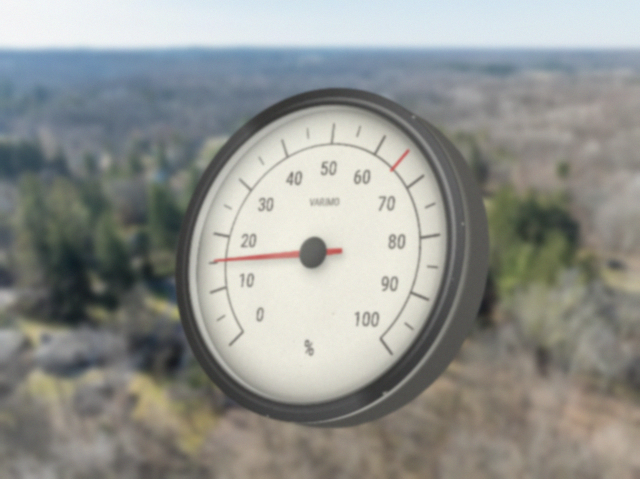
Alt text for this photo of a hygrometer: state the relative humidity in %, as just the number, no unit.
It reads 15
